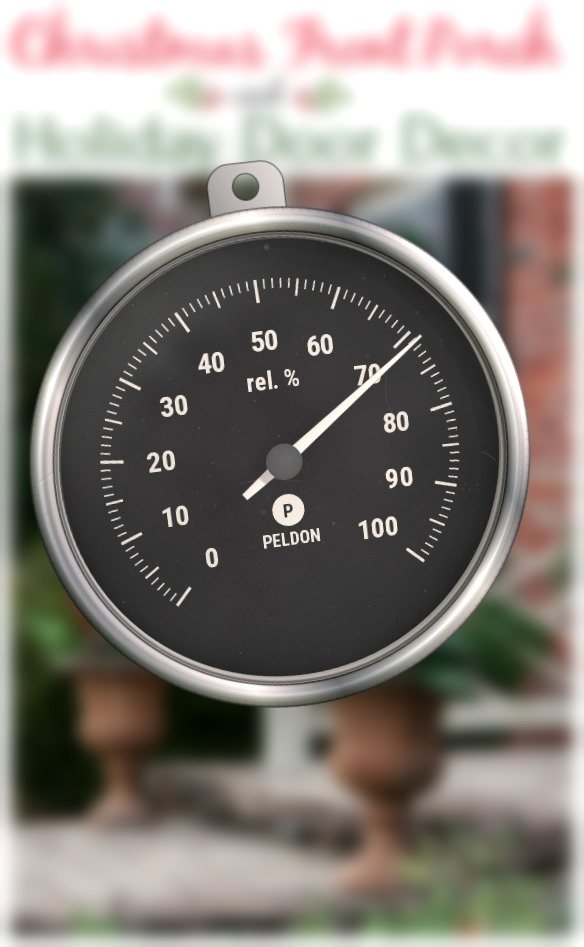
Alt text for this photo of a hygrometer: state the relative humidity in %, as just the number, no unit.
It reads 71
